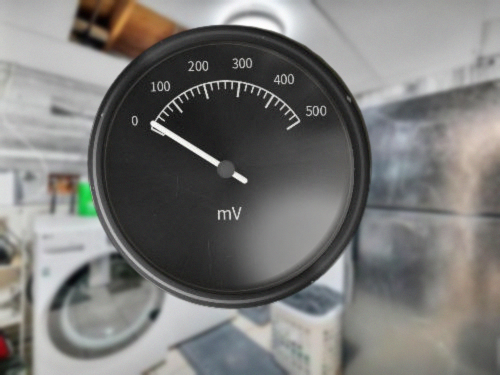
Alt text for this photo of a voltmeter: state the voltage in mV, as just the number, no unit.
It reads 20
